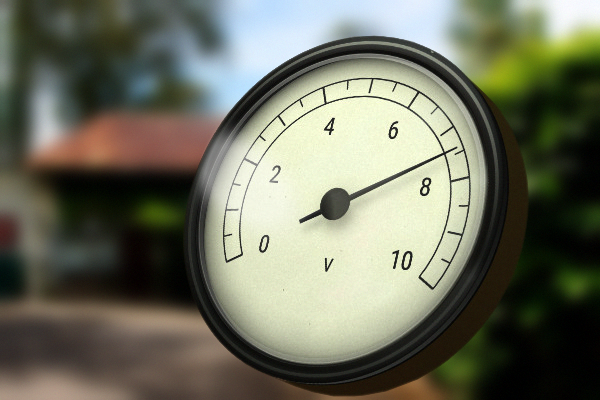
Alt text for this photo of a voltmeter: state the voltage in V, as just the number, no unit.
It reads 7.5
